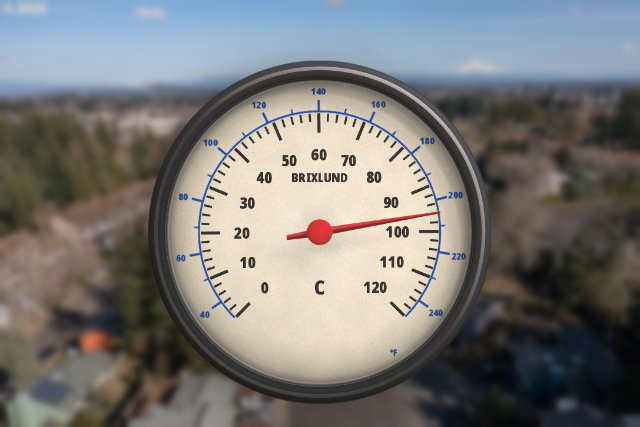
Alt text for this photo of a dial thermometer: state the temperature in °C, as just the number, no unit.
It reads 96
